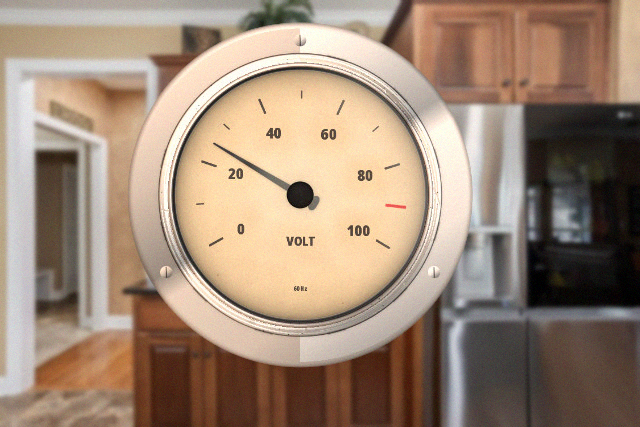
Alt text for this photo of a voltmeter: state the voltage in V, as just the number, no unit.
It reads 25
